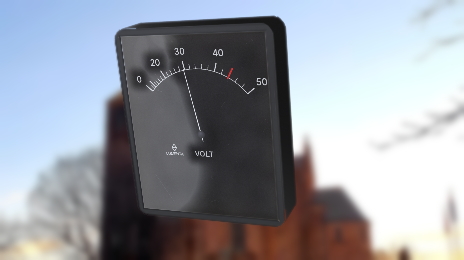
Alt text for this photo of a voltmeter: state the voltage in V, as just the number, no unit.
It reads 30
